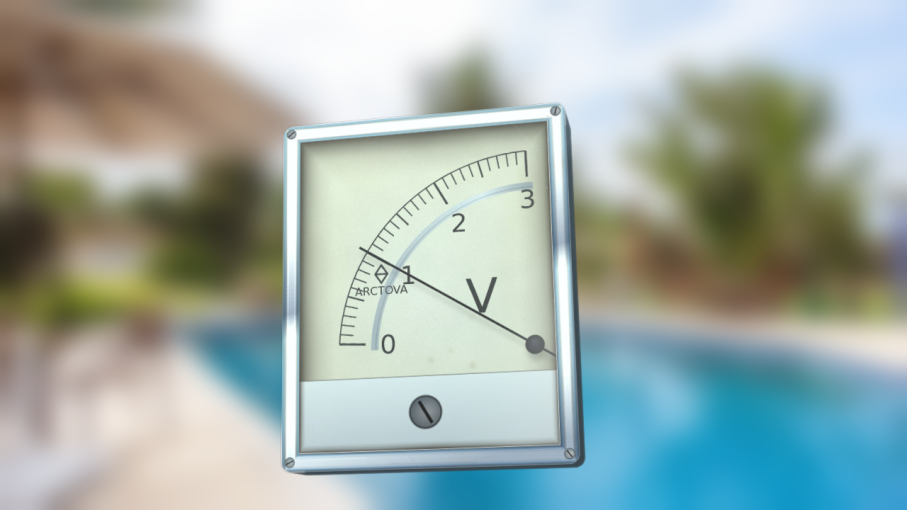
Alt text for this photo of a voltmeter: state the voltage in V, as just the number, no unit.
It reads 1
